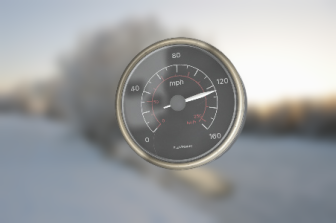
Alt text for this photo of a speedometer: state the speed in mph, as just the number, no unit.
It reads 125
